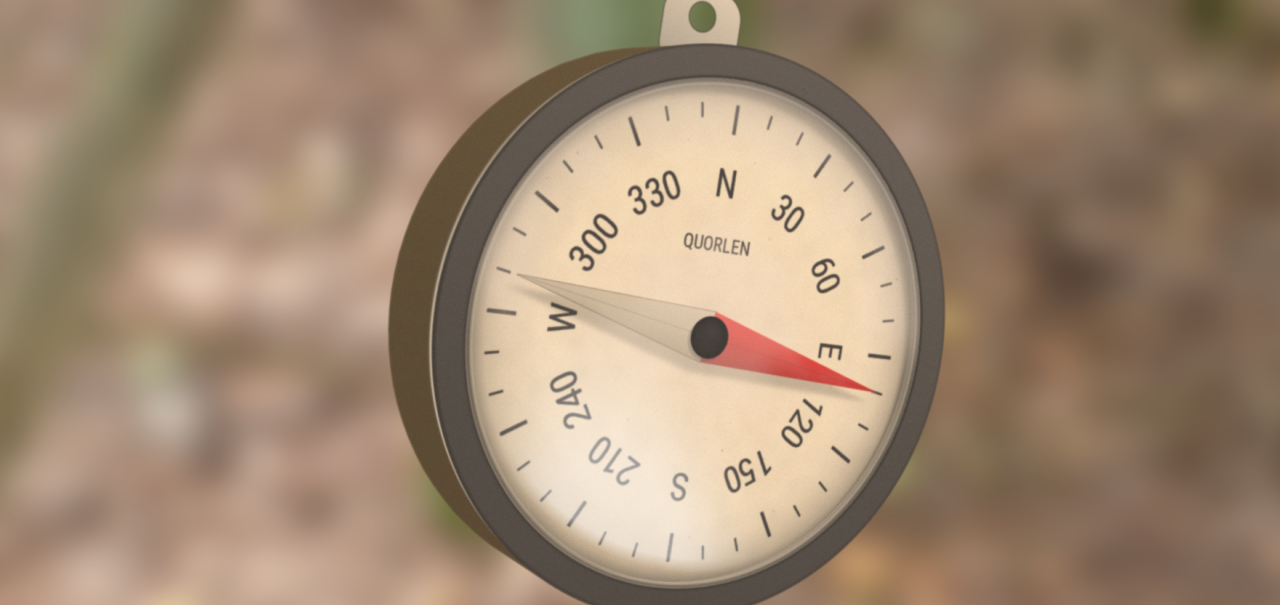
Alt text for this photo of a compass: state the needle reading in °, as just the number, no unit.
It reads 100
